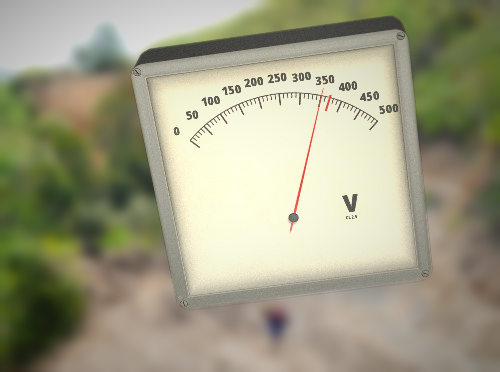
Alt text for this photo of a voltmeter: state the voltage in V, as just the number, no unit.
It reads 350
